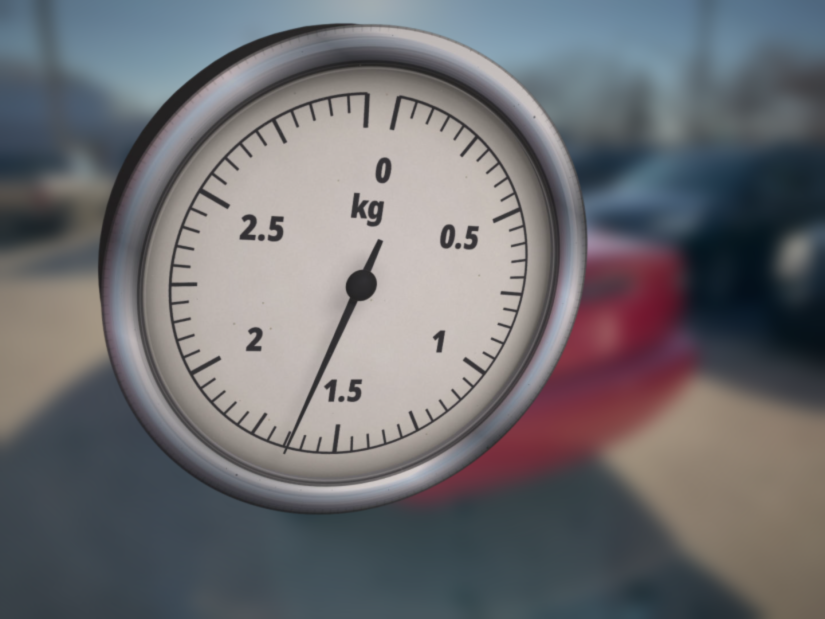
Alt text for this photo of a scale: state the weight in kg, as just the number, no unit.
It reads 1.65
